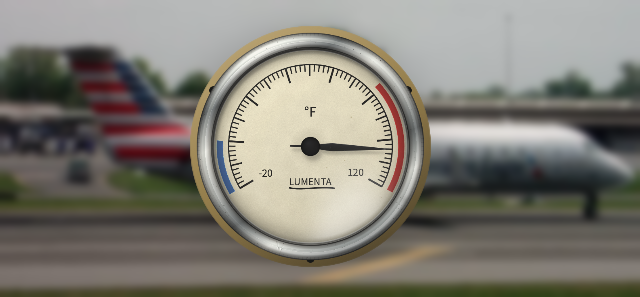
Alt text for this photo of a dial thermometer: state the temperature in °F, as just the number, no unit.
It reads 104
